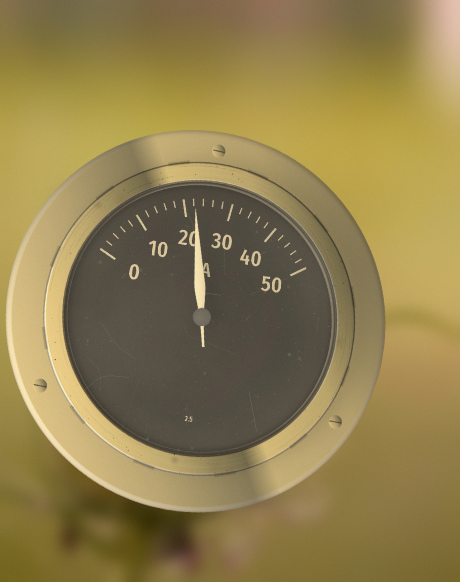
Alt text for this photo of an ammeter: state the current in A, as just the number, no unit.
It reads 22
